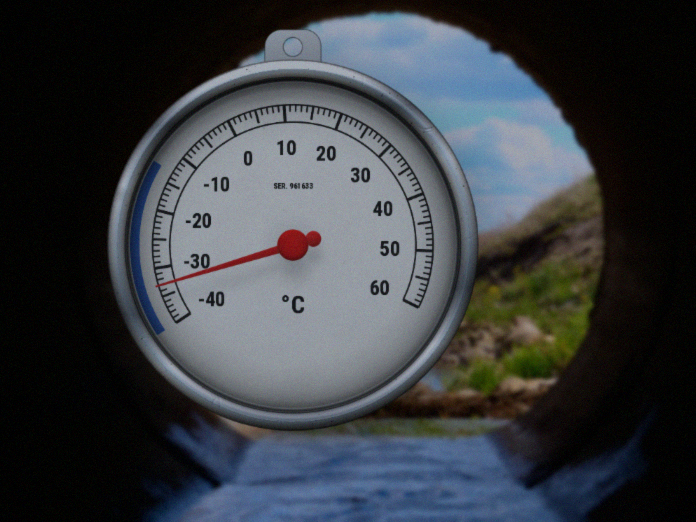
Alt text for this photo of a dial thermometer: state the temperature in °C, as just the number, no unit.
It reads -33
